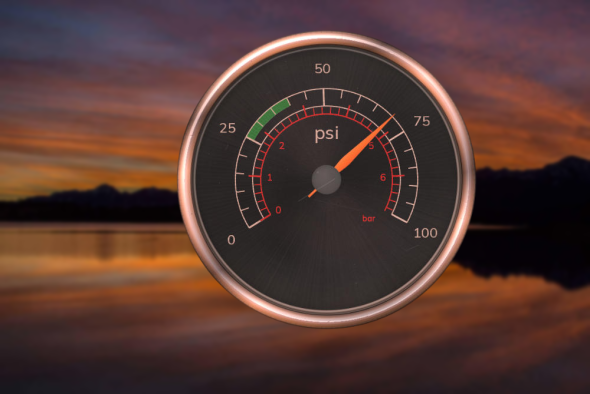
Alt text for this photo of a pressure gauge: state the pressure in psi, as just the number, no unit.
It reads 70
